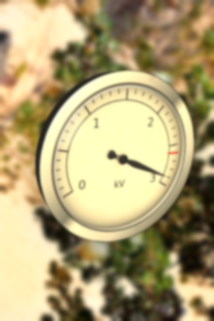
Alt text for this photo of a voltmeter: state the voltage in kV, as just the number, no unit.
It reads 2.9
